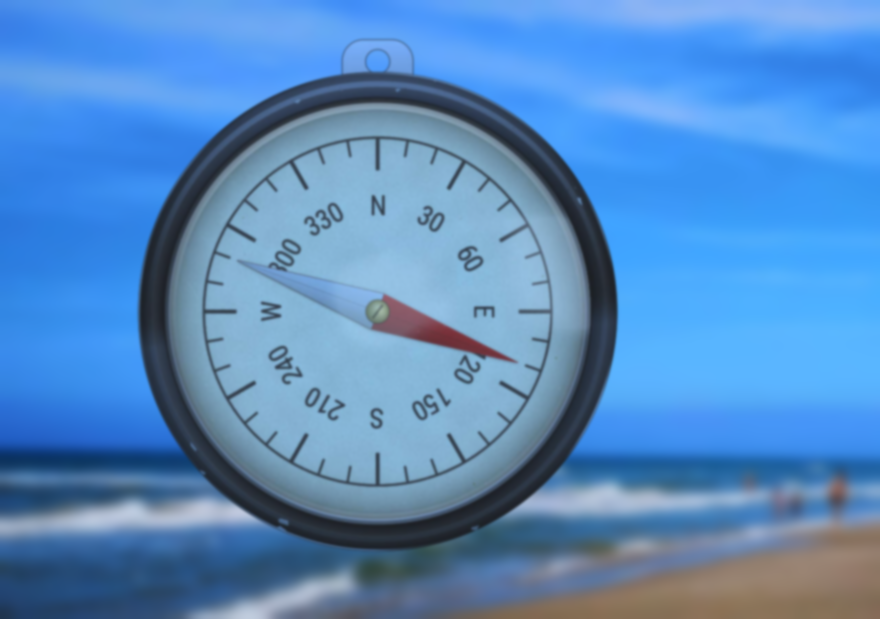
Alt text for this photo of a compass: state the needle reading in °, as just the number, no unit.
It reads 110
